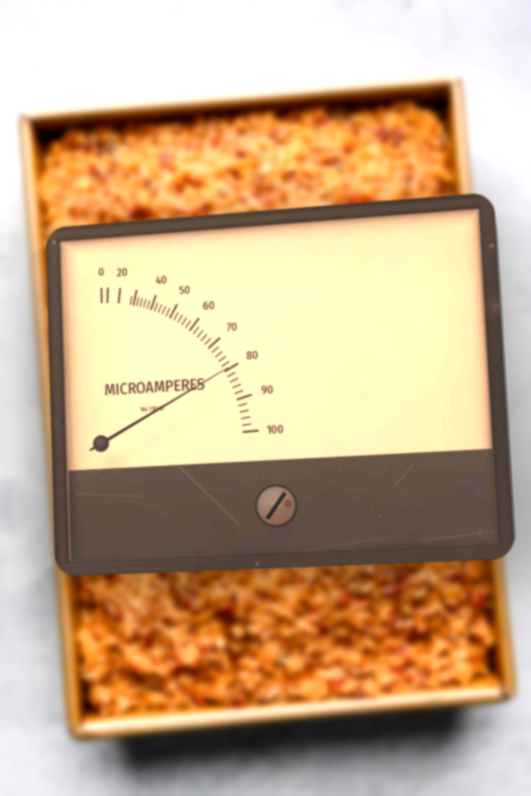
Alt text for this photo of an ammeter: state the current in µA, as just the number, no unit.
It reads 80
